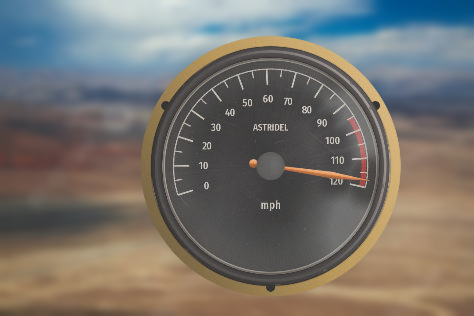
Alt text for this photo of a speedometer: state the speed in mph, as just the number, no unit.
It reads 117.5
